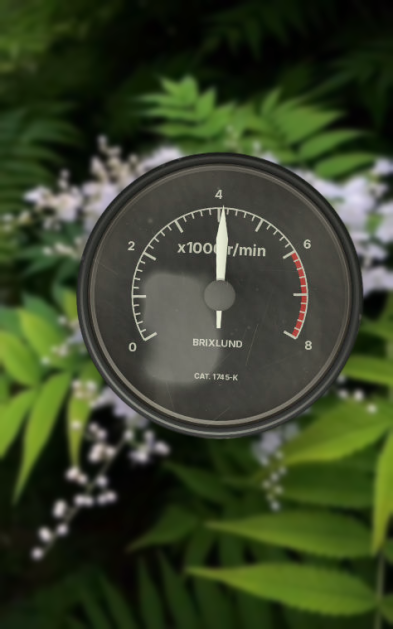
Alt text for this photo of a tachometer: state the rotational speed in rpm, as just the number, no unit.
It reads 4100
